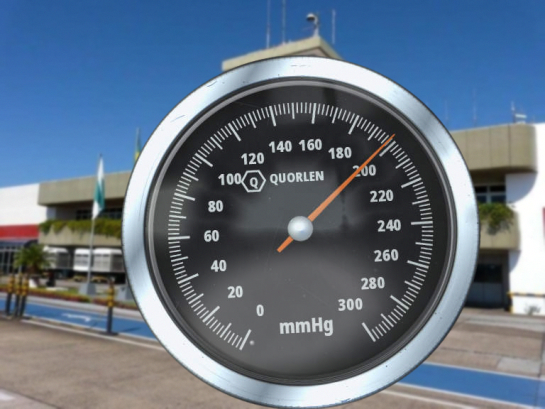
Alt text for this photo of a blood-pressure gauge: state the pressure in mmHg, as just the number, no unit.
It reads 198
